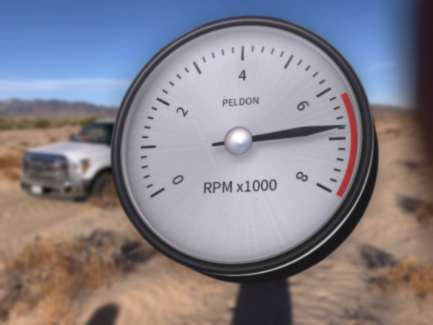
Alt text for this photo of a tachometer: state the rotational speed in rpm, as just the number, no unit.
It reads 6800
